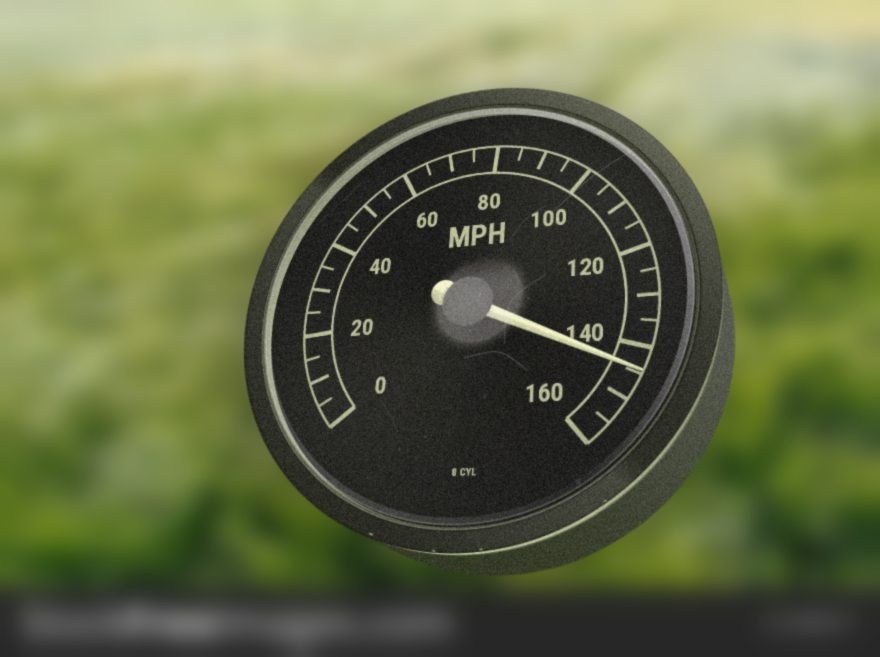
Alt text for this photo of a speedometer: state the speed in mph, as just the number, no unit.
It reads 145
